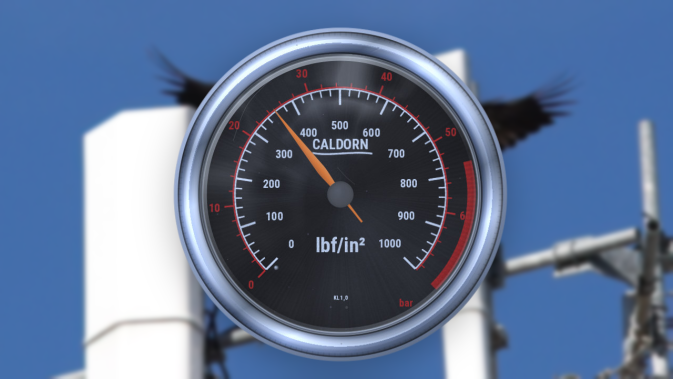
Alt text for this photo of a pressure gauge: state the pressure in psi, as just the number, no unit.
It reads 360
